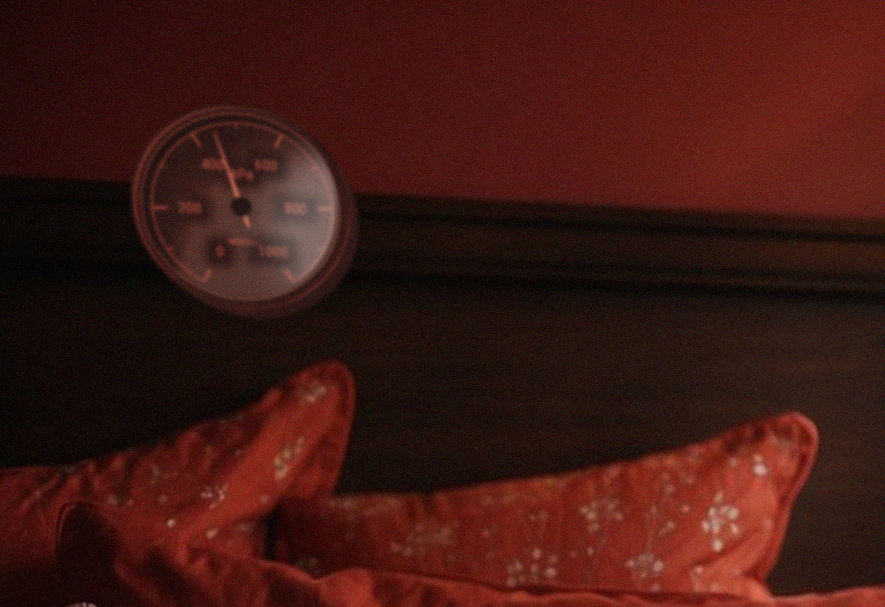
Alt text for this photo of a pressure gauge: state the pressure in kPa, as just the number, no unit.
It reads 450
